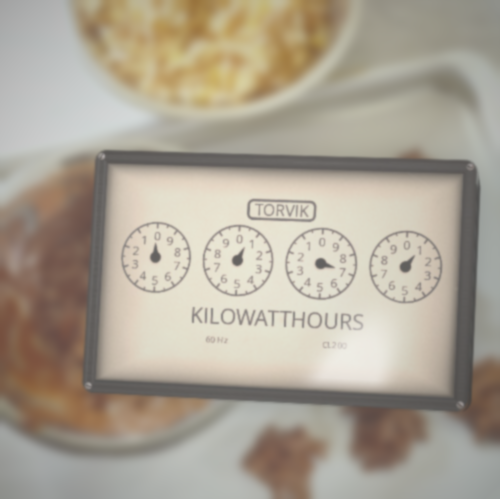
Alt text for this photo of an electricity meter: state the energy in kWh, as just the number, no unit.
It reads 71
